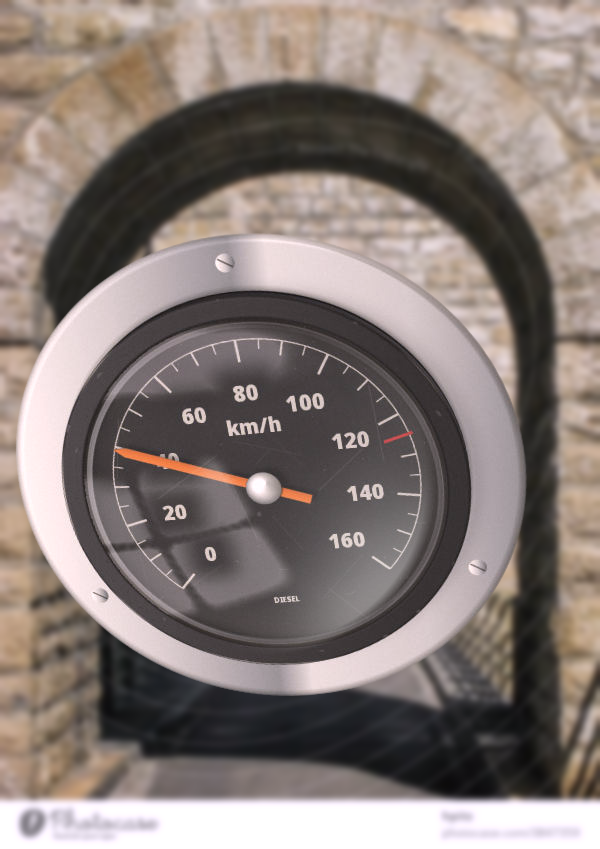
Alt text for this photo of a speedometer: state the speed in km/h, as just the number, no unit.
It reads 40
